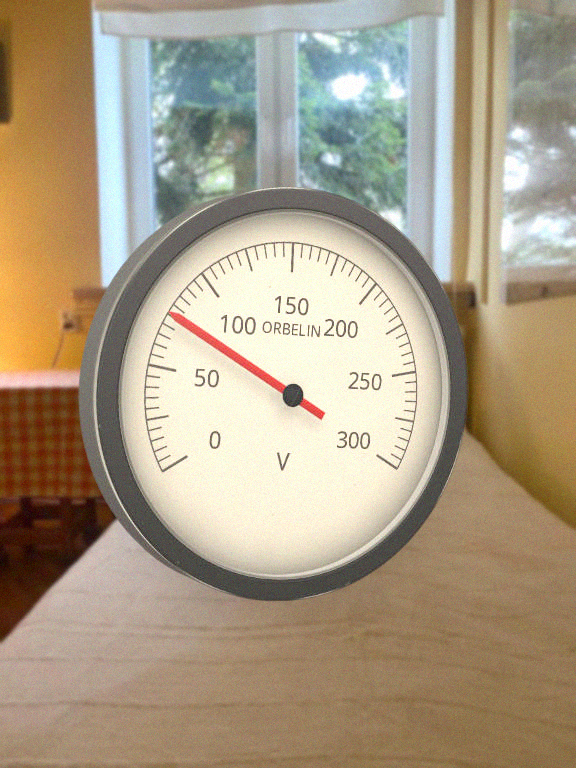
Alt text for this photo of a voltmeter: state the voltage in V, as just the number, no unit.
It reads 75
